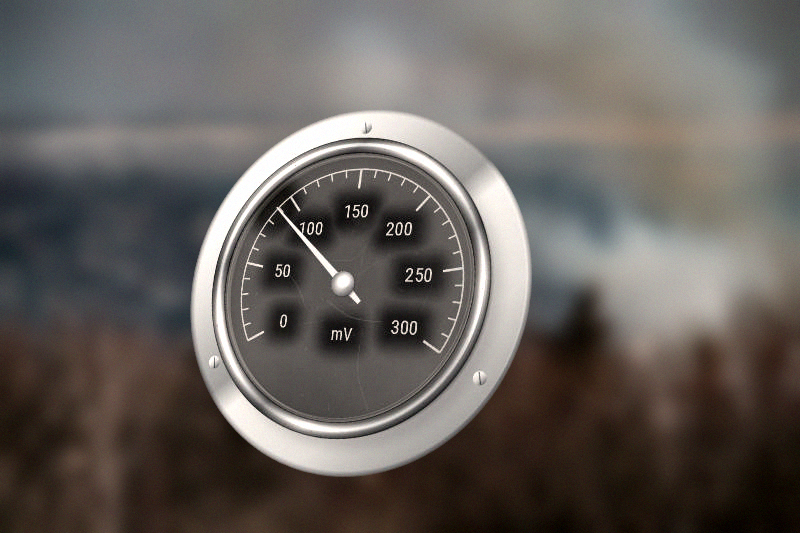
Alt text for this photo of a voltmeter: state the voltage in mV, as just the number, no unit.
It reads 90
